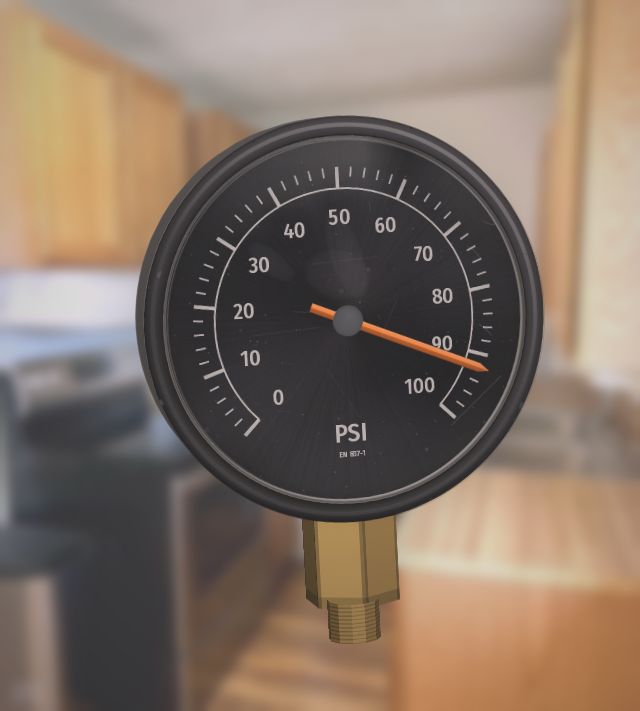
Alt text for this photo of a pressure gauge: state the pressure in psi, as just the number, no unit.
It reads 92
